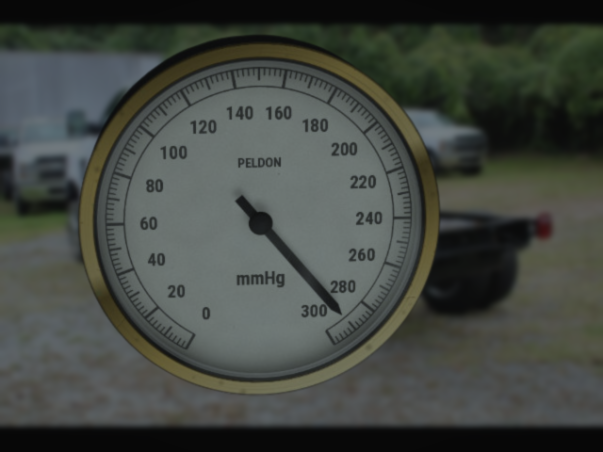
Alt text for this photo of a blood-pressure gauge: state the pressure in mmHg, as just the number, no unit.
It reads 290
